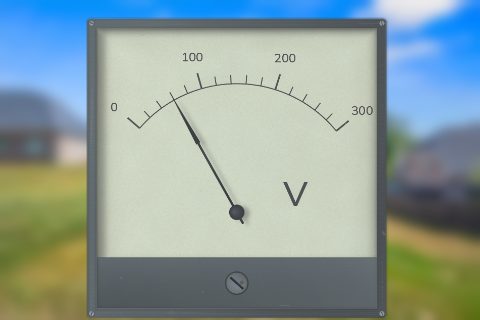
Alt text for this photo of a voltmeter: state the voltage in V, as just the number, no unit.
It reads 60
